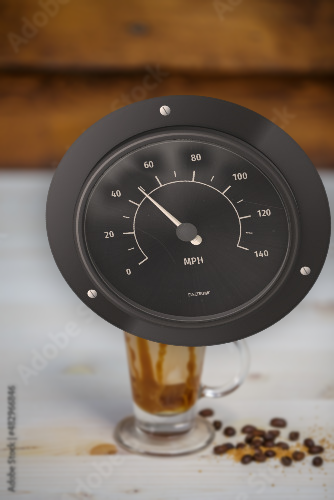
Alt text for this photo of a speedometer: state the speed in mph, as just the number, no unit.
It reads 50
